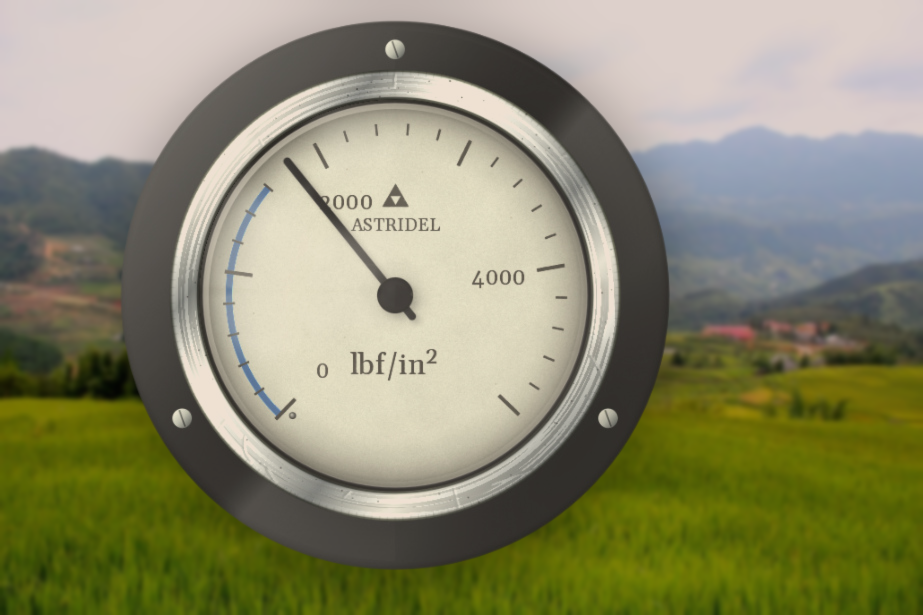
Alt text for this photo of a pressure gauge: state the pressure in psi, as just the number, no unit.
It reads 1800
